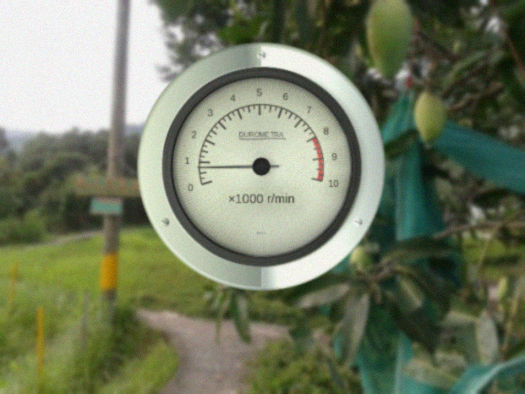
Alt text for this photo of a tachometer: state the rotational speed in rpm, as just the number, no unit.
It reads 750
